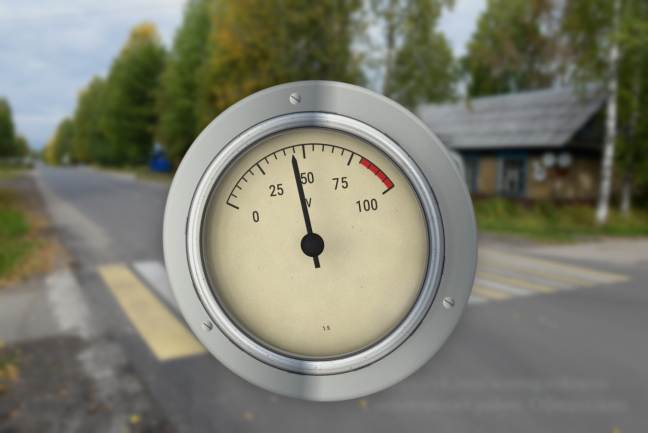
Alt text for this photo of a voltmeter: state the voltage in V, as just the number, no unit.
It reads 45
